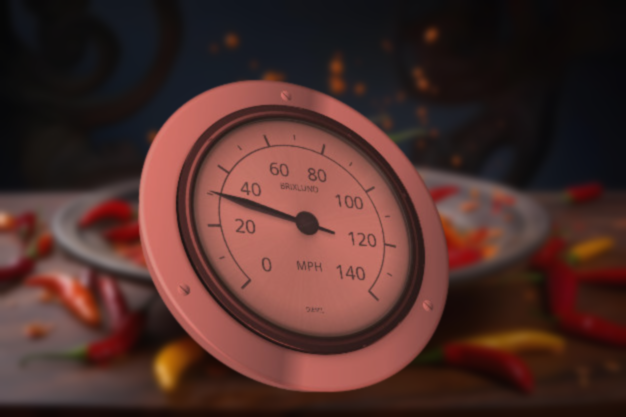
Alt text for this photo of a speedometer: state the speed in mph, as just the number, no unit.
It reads 30
